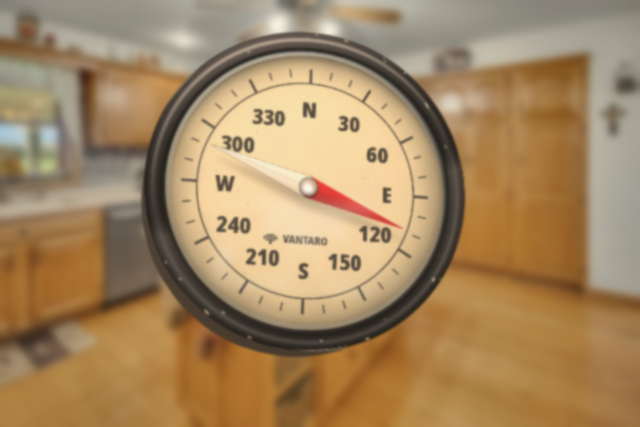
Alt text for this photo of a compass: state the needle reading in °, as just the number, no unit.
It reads 110
